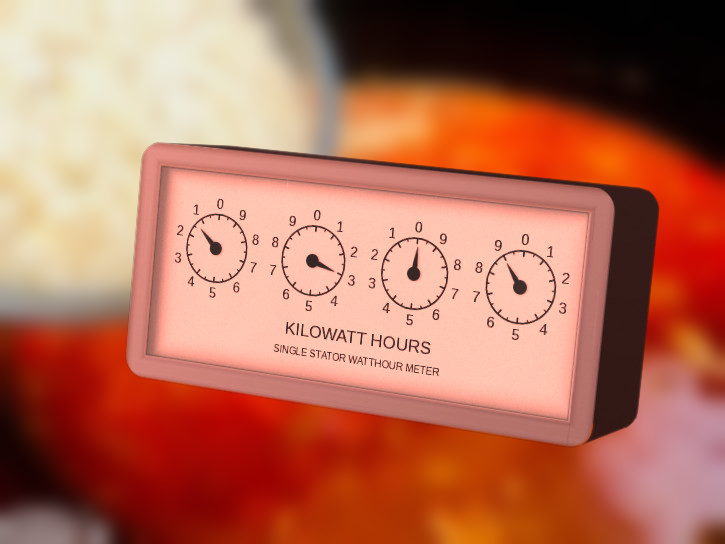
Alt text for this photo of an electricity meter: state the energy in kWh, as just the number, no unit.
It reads 1299
